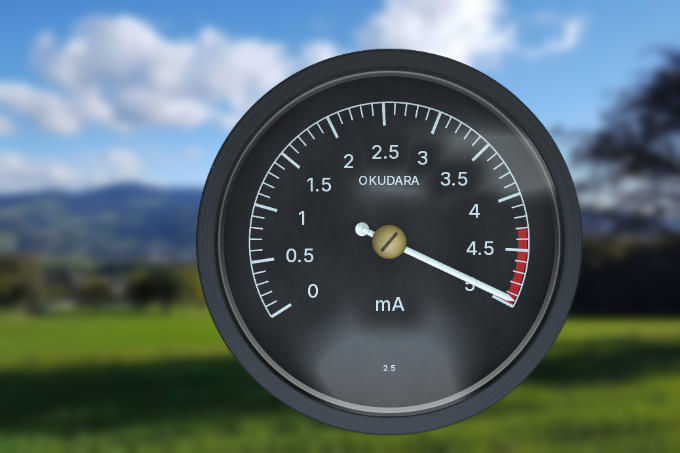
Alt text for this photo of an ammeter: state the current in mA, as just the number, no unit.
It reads 4.95
